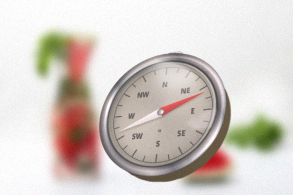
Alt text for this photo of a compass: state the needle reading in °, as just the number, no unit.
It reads 67.5
